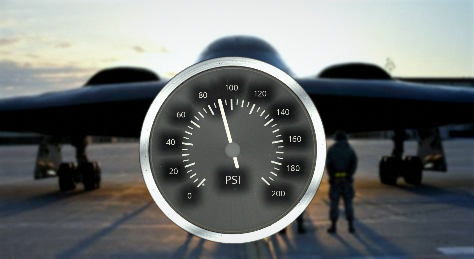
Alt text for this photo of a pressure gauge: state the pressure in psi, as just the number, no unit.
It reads 90
